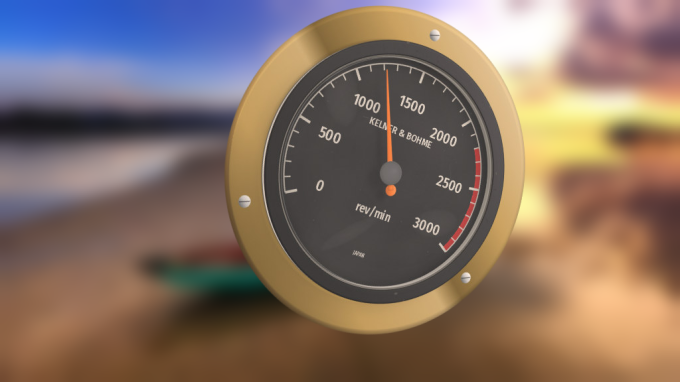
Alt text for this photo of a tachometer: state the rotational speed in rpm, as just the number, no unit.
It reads 1200
